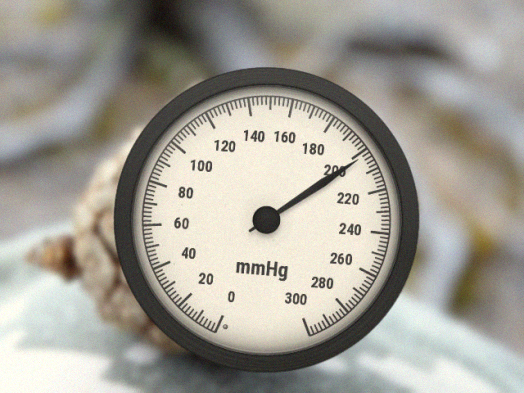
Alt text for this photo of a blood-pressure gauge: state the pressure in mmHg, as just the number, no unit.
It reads 202
